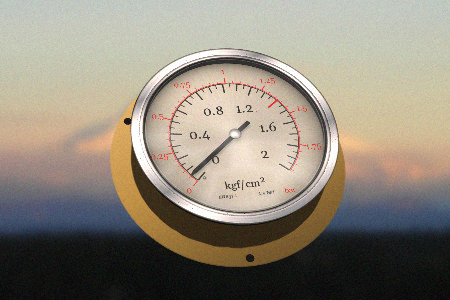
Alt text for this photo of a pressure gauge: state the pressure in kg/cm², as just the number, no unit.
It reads 0.05
